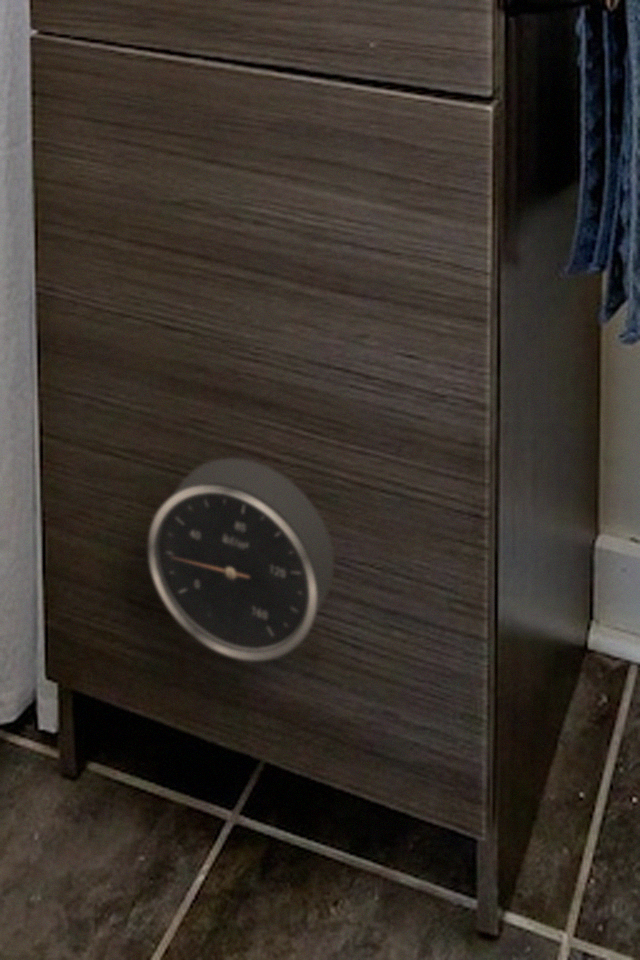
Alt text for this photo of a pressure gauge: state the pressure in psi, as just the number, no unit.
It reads 20
